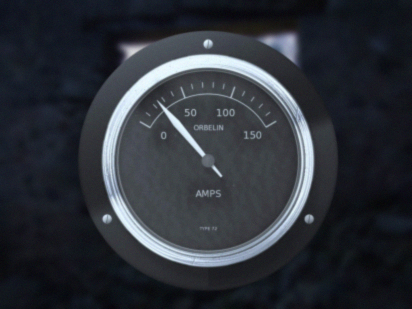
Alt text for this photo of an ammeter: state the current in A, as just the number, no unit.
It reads 25
